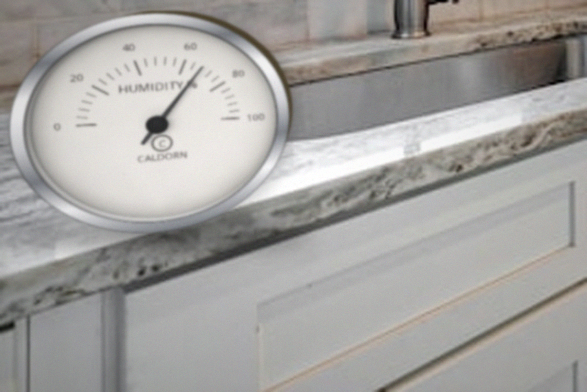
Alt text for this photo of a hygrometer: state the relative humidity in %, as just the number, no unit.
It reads 68
